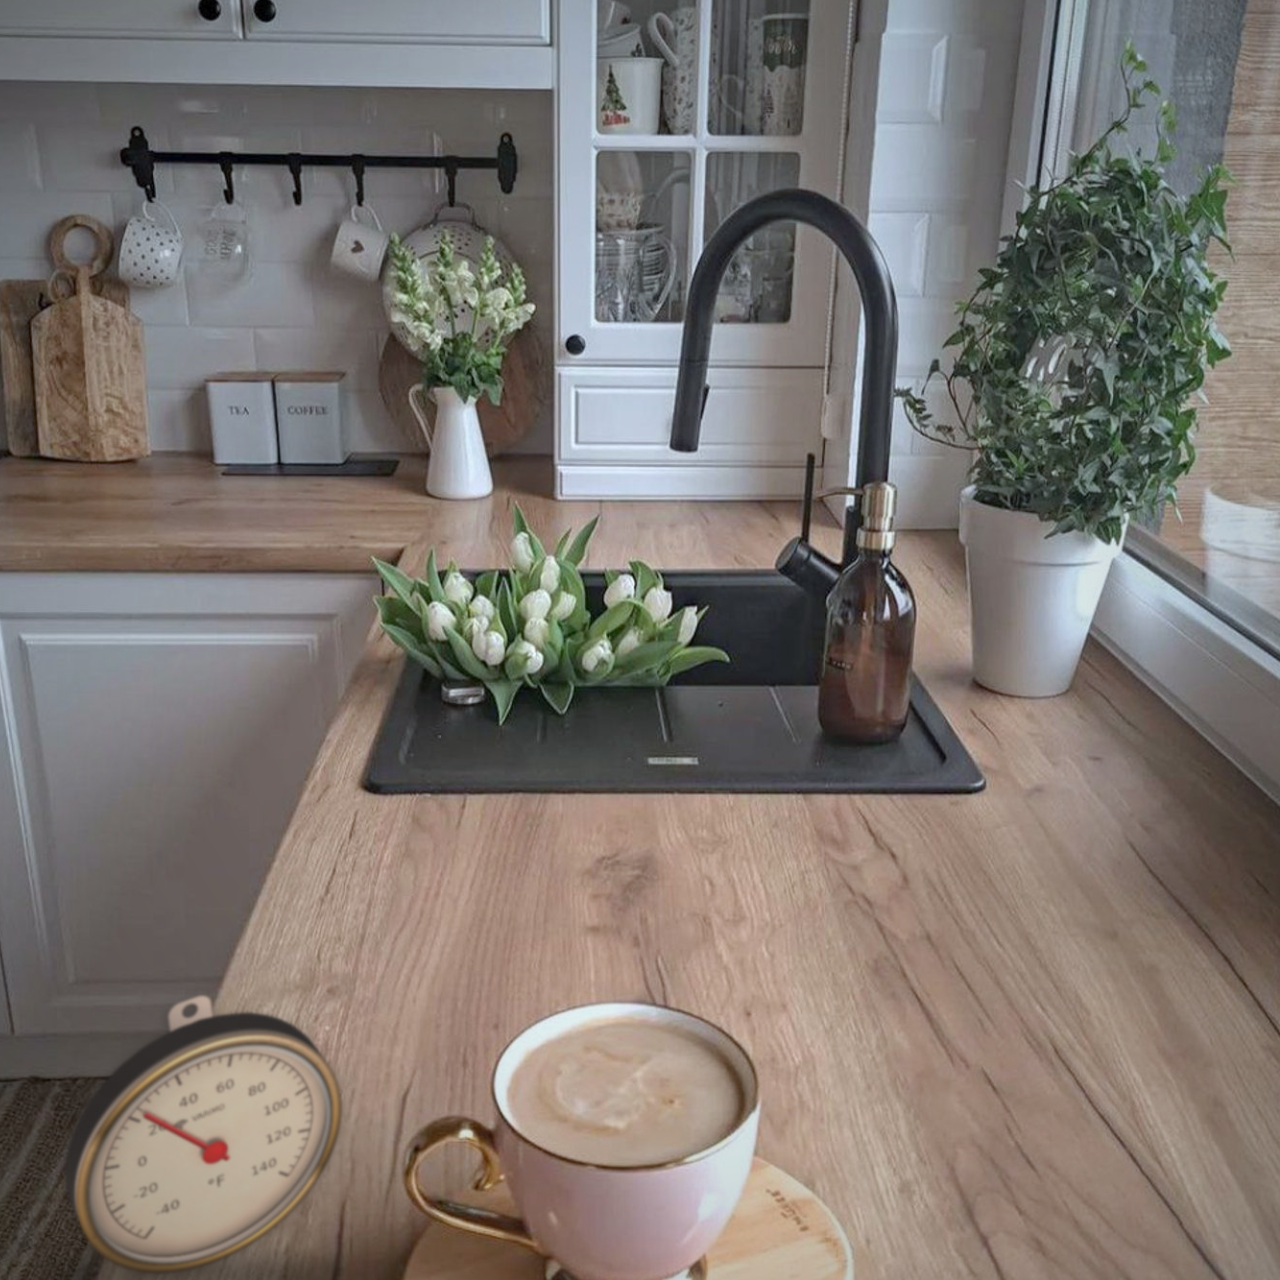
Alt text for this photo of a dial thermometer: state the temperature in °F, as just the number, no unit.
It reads 24
